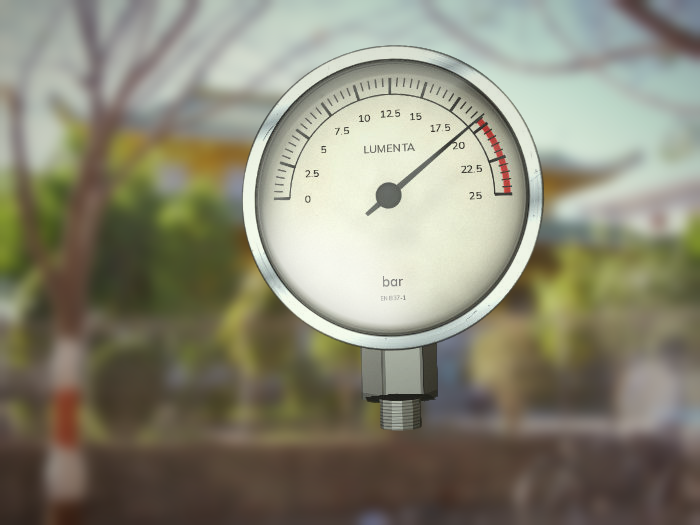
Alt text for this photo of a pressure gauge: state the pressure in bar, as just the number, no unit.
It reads 19.5
